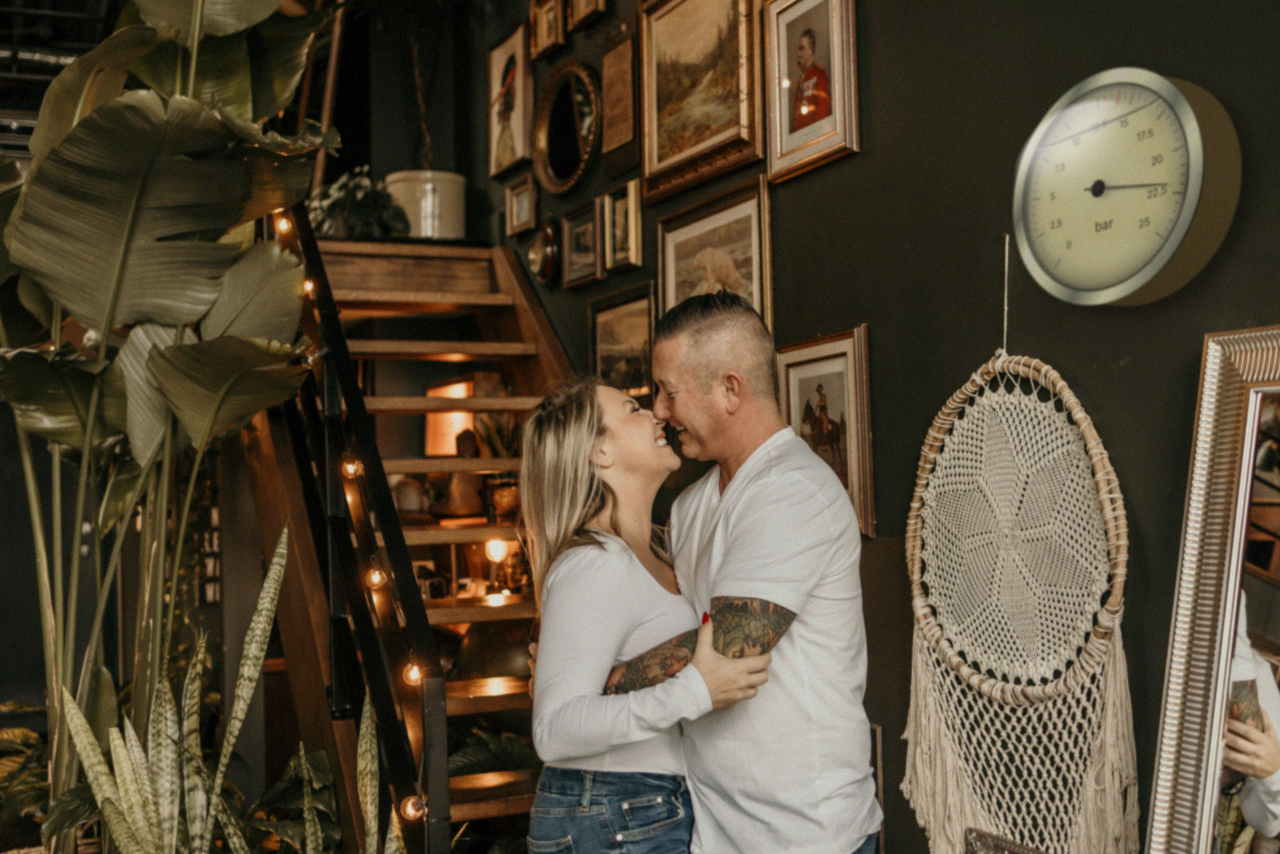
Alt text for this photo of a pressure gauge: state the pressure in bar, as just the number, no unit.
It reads 22
